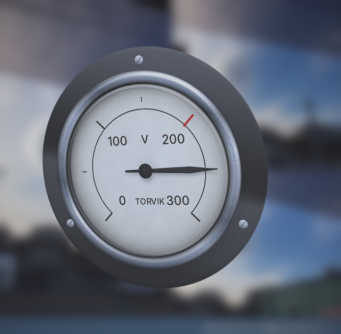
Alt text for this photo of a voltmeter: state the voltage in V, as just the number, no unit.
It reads 250
